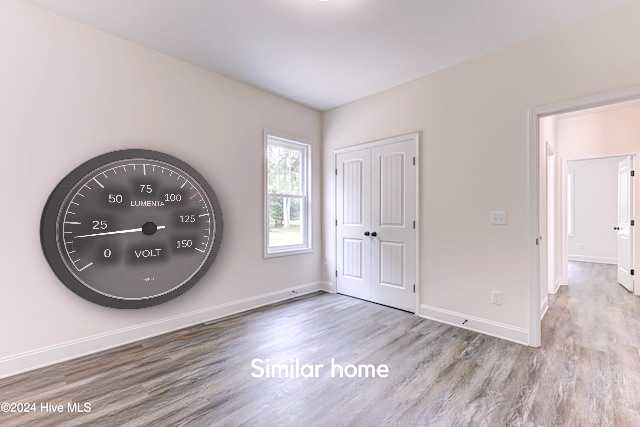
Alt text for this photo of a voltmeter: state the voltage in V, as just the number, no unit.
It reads 17.5
